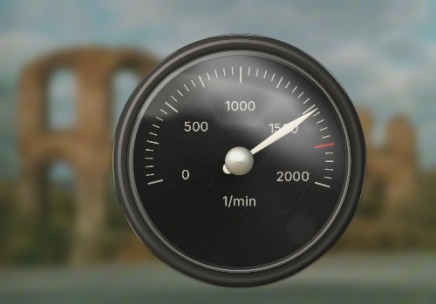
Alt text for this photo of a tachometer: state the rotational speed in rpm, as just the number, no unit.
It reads 1525
